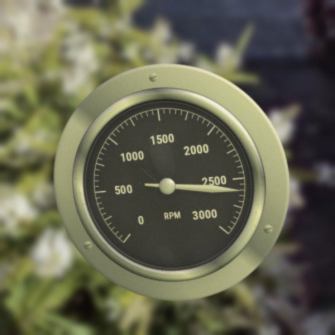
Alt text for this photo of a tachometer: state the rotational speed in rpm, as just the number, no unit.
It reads 2600
